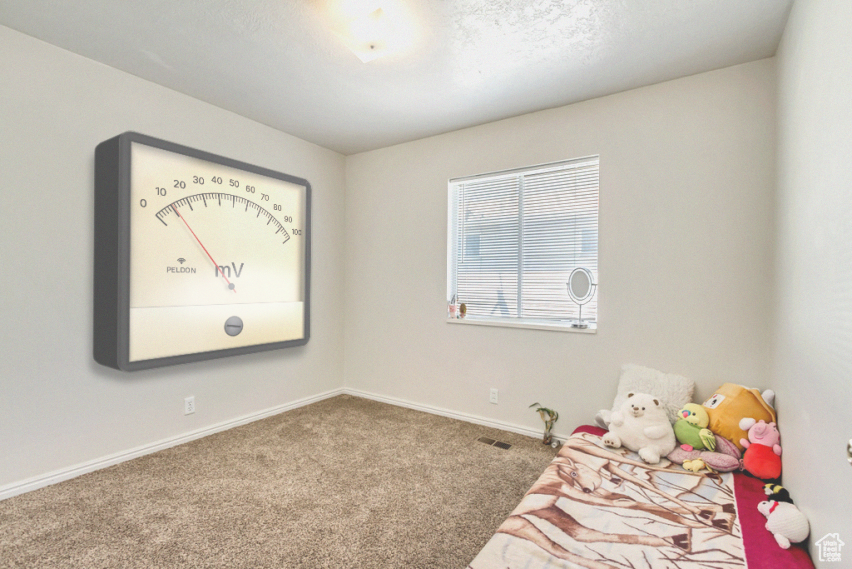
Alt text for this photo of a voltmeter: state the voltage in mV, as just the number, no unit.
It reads 10
